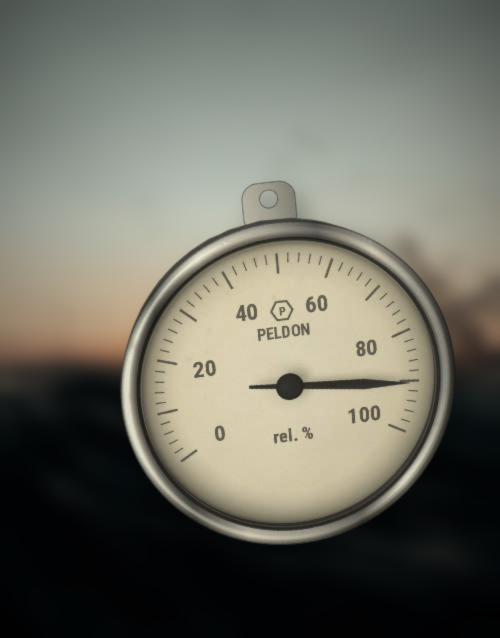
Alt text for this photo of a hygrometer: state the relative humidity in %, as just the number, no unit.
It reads 90
